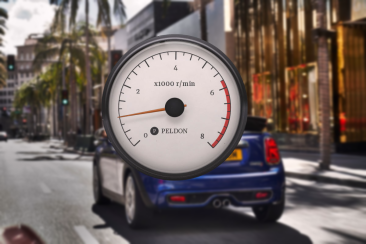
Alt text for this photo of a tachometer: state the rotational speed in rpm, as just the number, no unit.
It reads 1000
